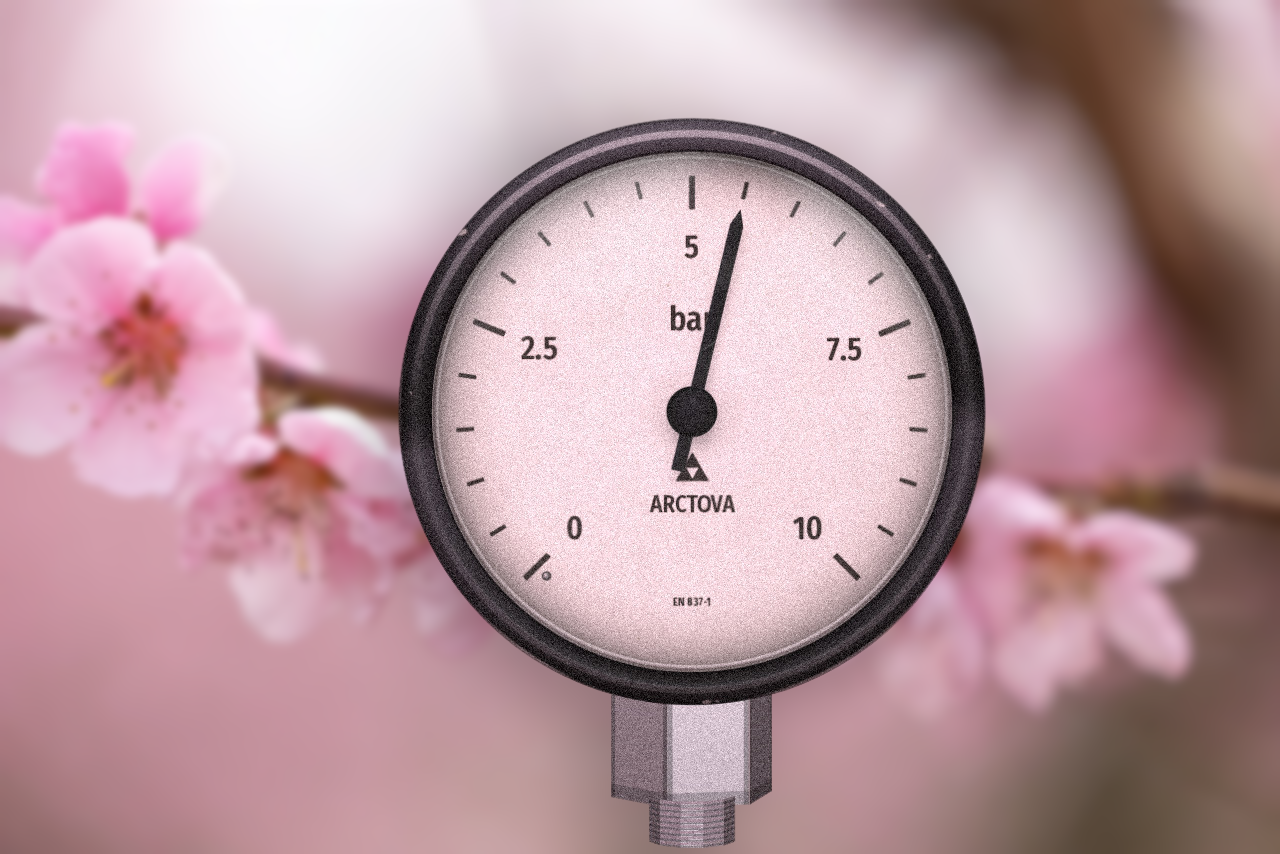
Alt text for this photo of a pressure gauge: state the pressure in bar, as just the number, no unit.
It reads 5.5
